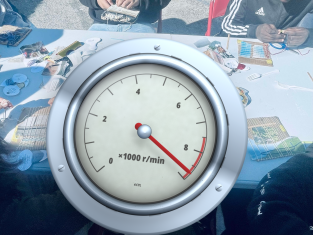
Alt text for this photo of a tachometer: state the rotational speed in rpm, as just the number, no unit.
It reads 8750
